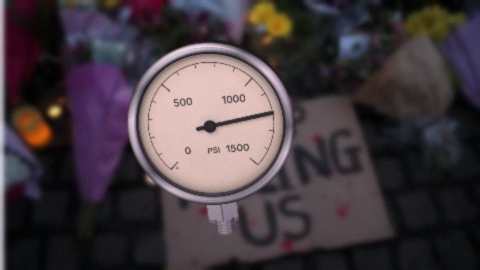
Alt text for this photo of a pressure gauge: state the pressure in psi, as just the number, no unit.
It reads 1200
